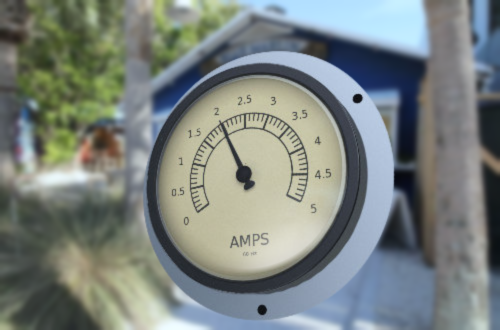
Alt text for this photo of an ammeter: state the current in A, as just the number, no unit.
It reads 2
